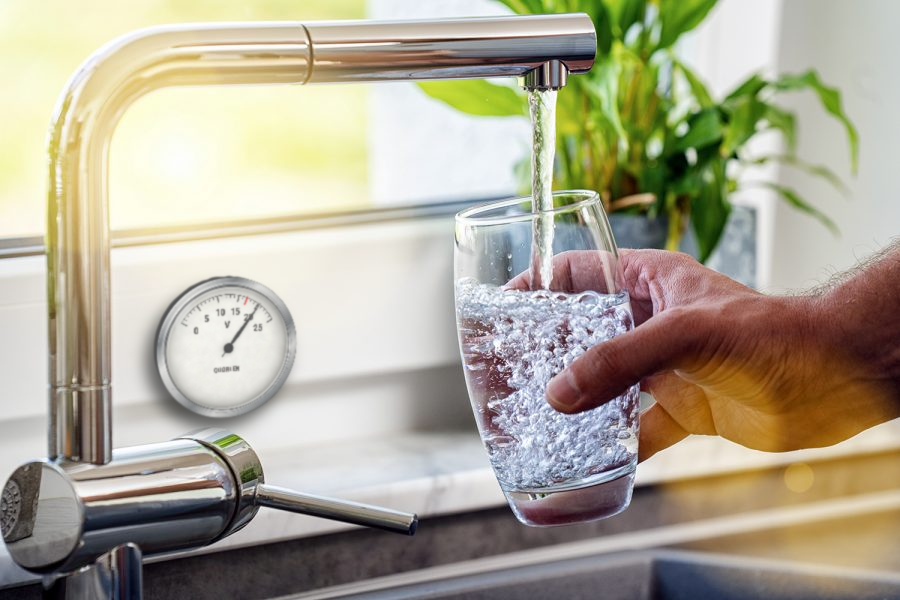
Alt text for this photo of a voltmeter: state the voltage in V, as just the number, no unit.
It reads 20
